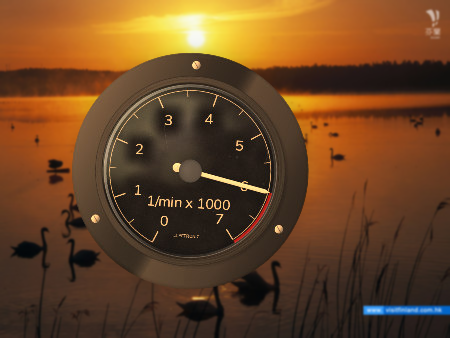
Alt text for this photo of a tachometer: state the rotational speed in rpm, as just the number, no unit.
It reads 6000
